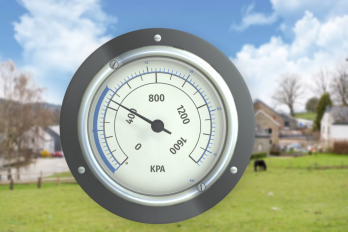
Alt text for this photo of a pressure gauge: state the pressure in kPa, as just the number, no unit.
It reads 450
